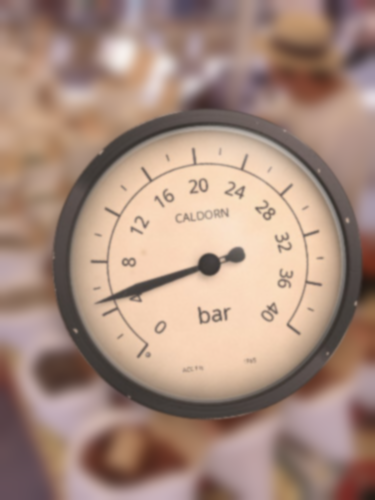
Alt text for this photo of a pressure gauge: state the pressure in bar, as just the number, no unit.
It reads 5
